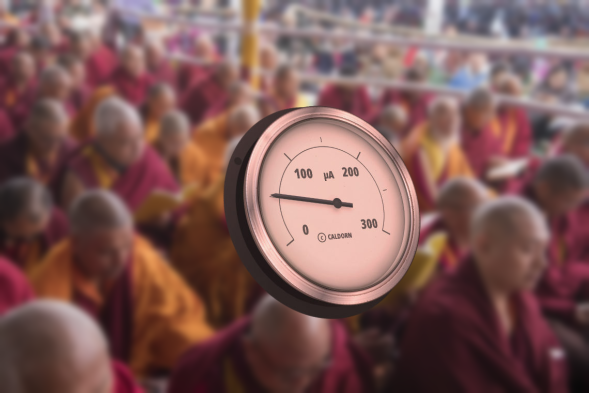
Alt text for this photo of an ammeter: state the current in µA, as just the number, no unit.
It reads 50
